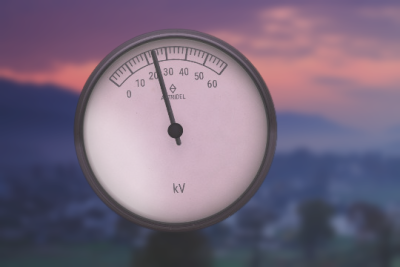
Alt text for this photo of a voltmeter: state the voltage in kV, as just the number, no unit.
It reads 24
